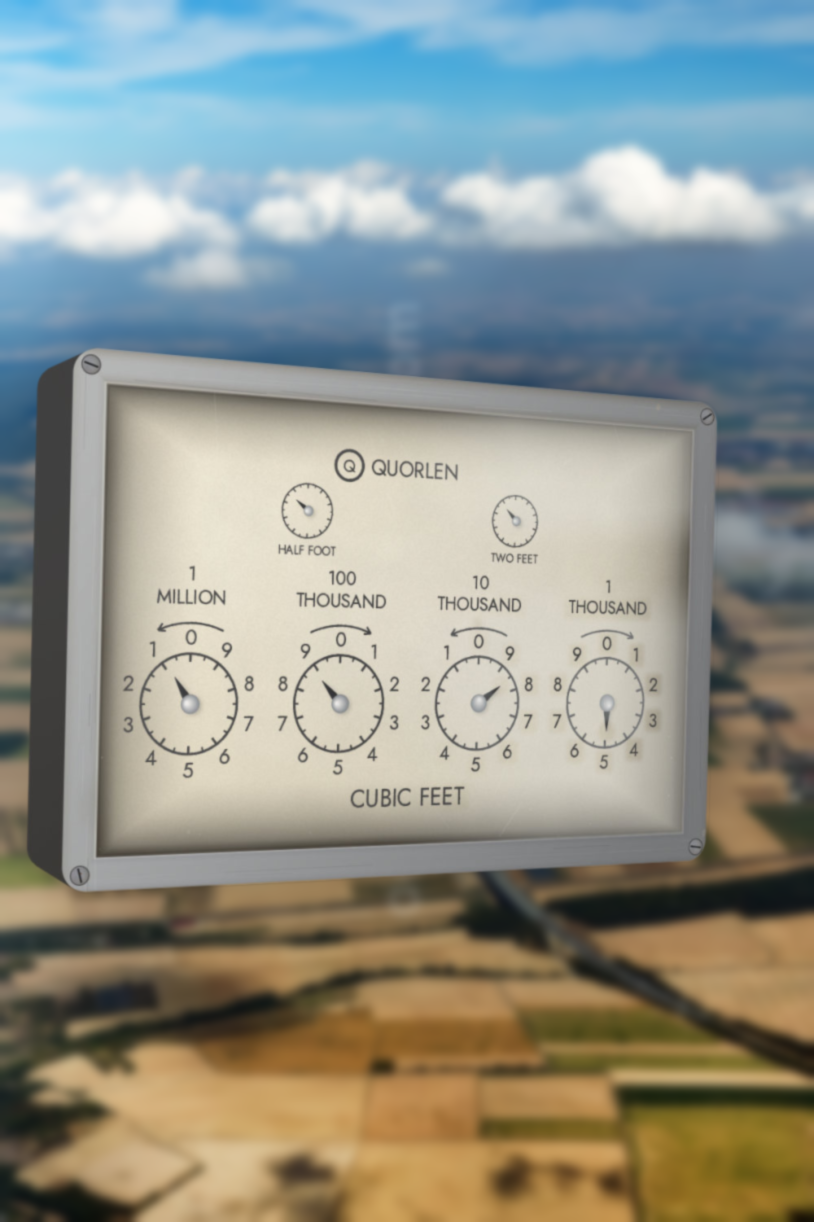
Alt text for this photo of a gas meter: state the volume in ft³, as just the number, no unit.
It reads 88500
